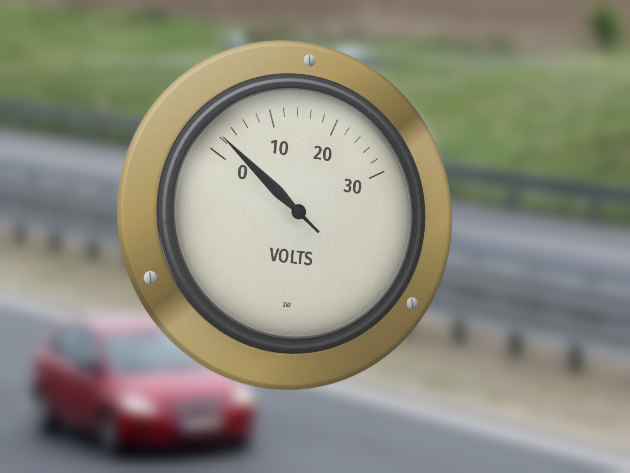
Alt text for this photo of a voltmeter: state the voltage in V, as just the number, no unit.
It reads 2
